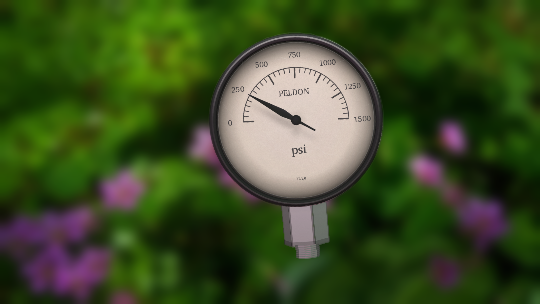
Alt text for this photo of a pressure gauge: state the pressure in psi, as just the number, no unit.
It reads 250
